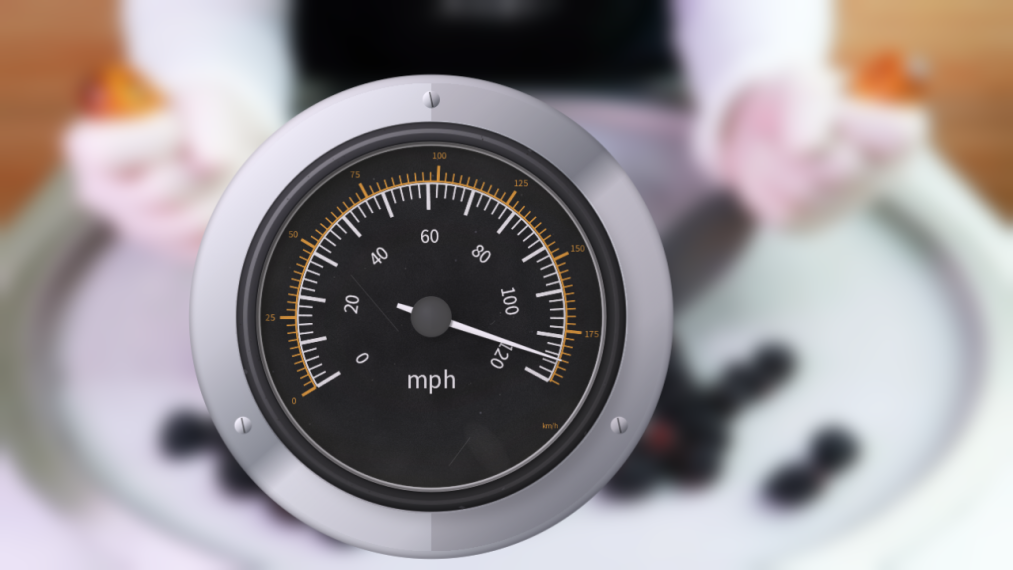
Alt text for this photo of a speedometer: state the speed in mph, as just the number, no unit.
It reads 115
